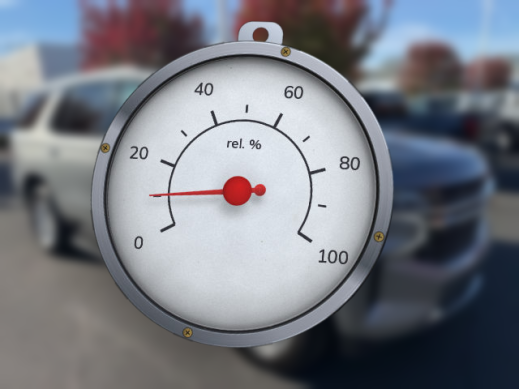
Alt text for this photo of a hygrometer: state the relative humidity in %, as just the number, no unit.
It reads 10
